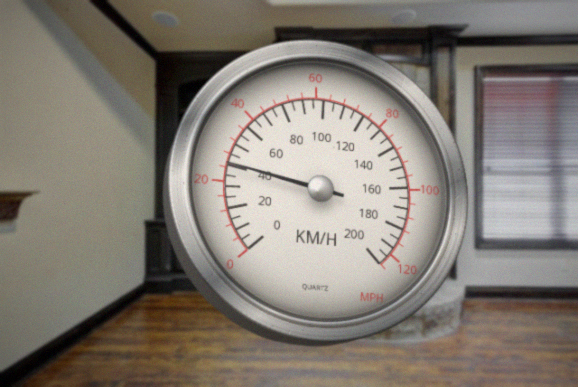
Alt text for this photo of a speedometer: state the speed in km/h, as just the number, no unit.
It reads 40
